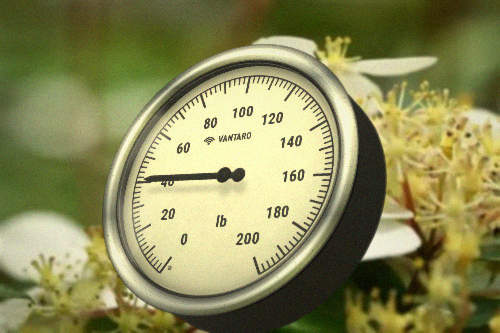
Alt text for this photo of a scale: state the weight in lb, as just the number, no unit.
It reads 40
